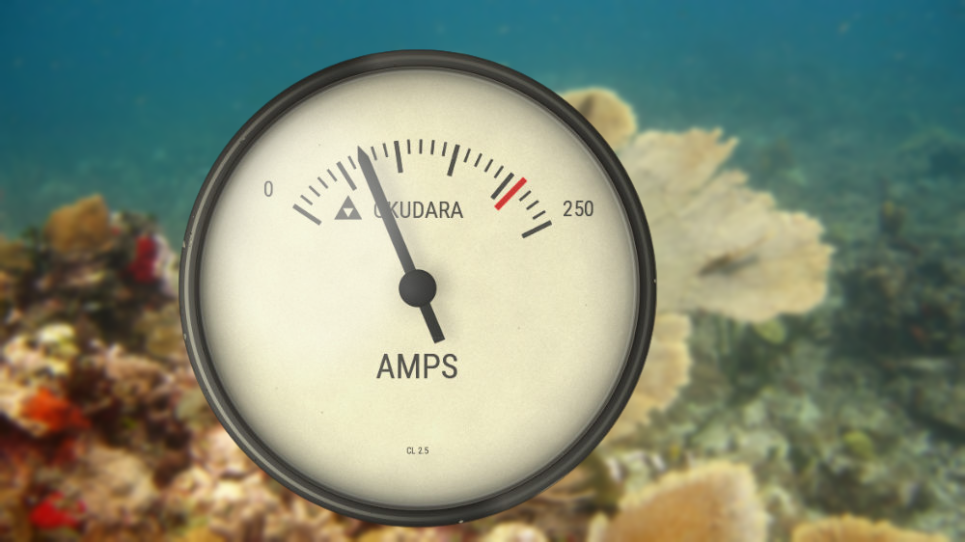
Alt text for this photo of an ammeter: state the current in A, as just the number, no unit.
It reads 70
